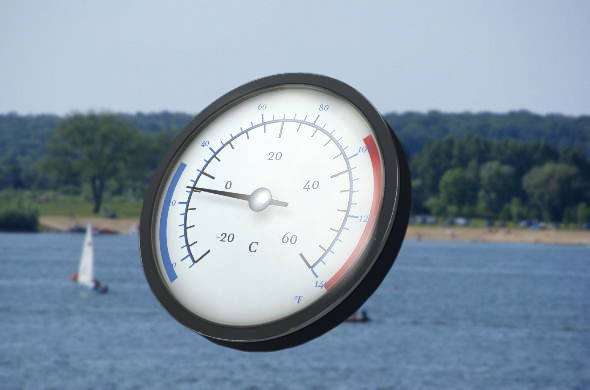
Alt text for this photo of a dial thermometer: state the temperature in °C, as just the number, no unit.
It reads -4
